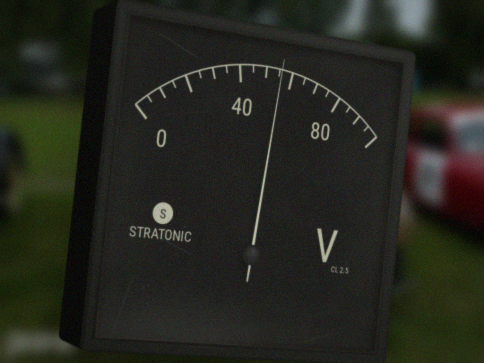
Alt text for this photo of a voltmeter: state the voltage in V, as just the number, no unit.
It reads 55
